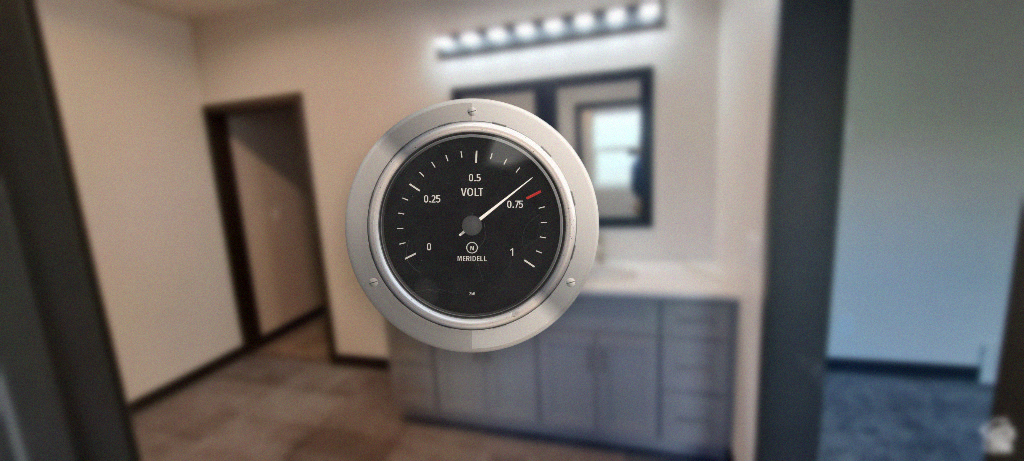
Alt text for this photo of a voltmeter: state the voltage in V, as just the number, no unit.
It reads 0.7
